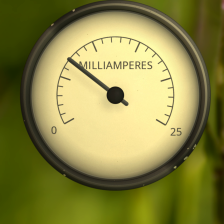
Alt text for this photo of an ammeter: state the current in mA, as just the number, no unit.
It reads 7
